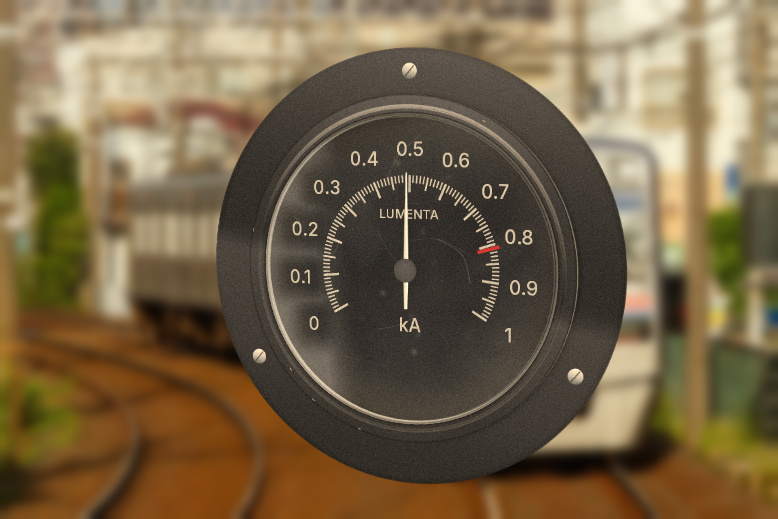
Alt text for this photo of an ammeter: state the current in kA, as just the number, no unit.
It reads 0.5
